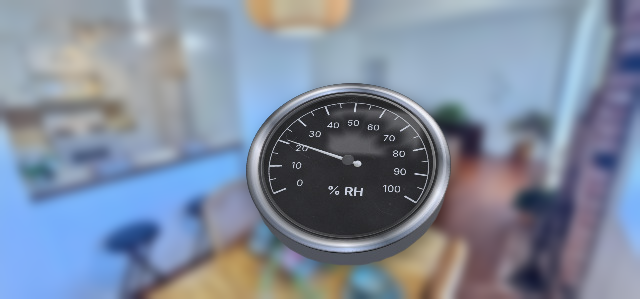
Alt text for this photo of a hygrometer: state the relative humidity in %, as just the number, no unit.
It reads 20
